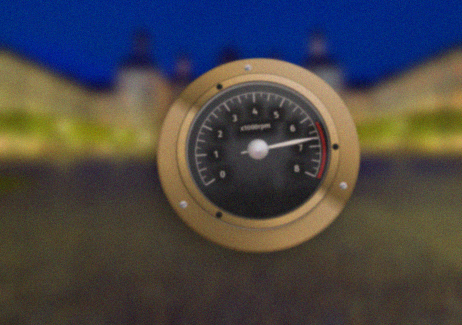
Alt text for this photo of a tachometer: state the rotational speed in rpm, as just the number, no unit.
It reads 6750
